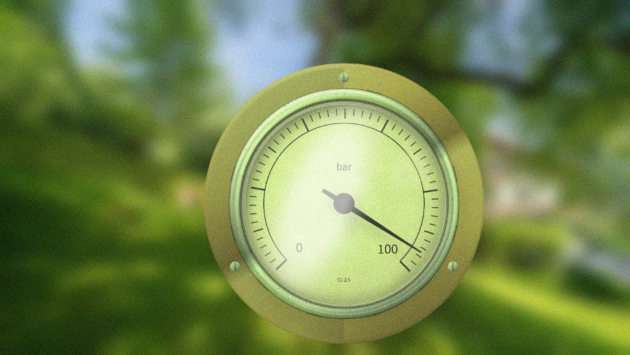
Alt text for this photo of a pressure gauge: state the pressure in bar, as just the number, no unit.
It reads 95
